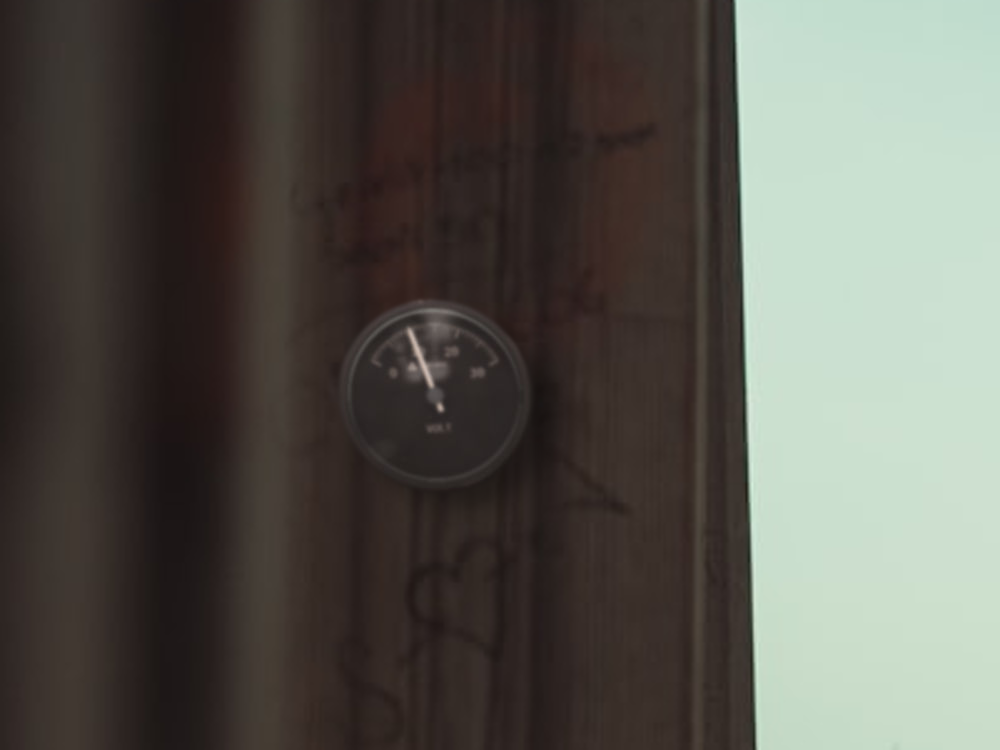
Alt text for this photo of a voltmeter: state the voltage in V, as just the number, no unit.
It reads 10
